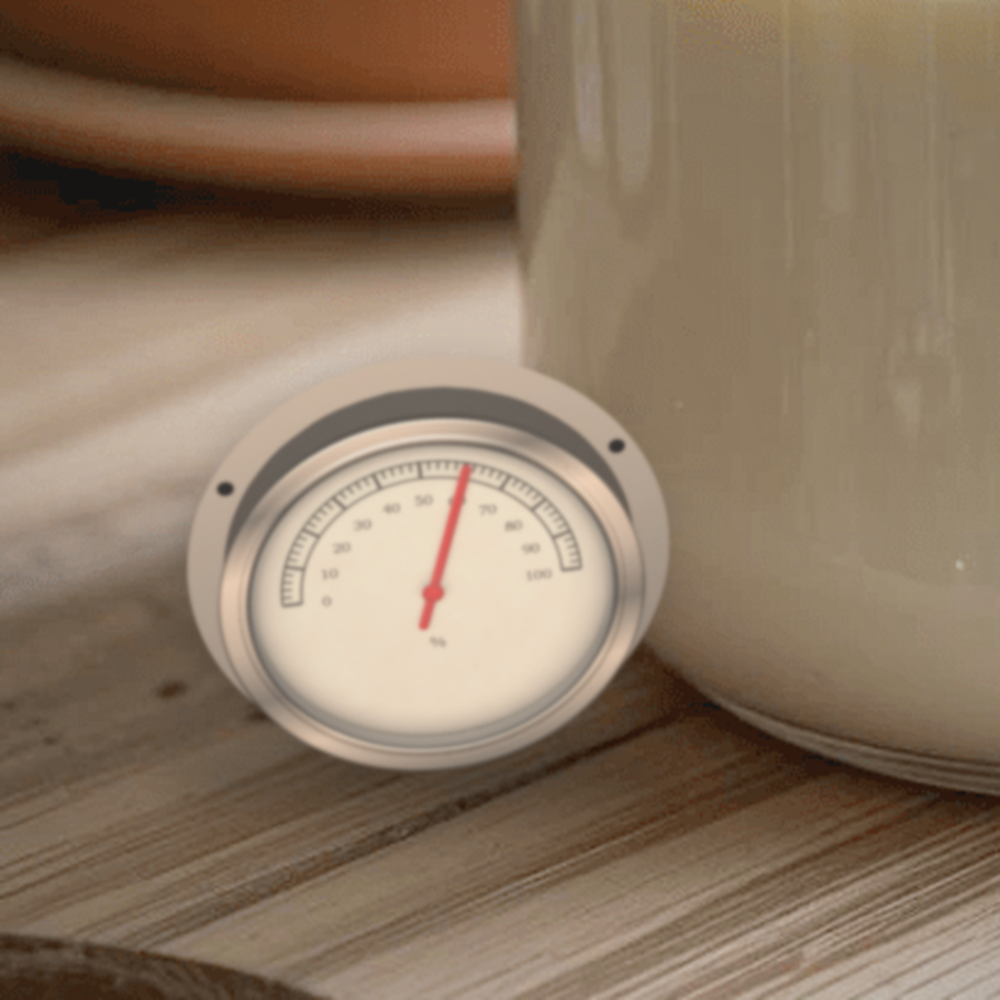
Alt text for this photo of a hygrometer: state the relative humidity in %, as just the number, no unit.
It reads 60
